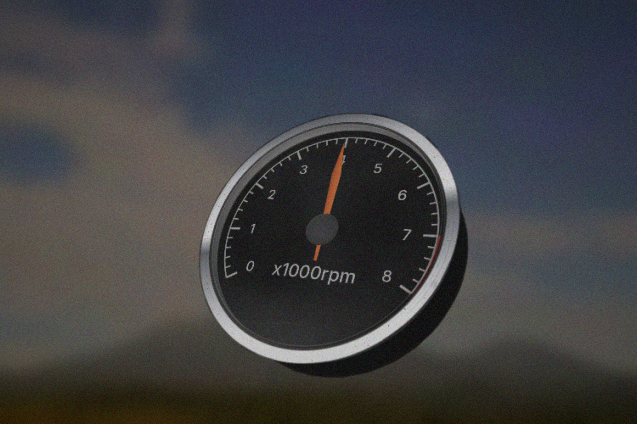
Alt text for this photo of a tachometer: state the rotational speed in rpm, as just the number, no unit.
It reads 4000
